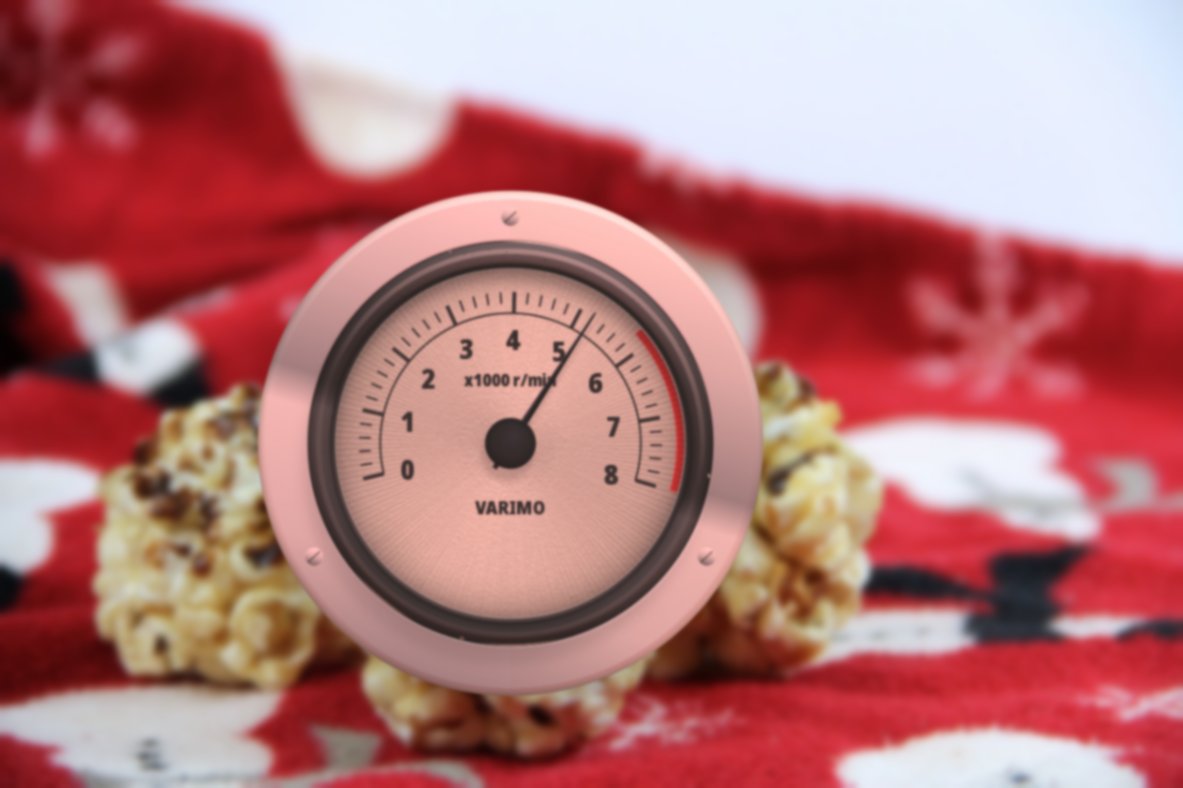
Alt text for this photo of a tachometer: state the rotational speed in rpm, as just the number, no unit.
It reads 5200
